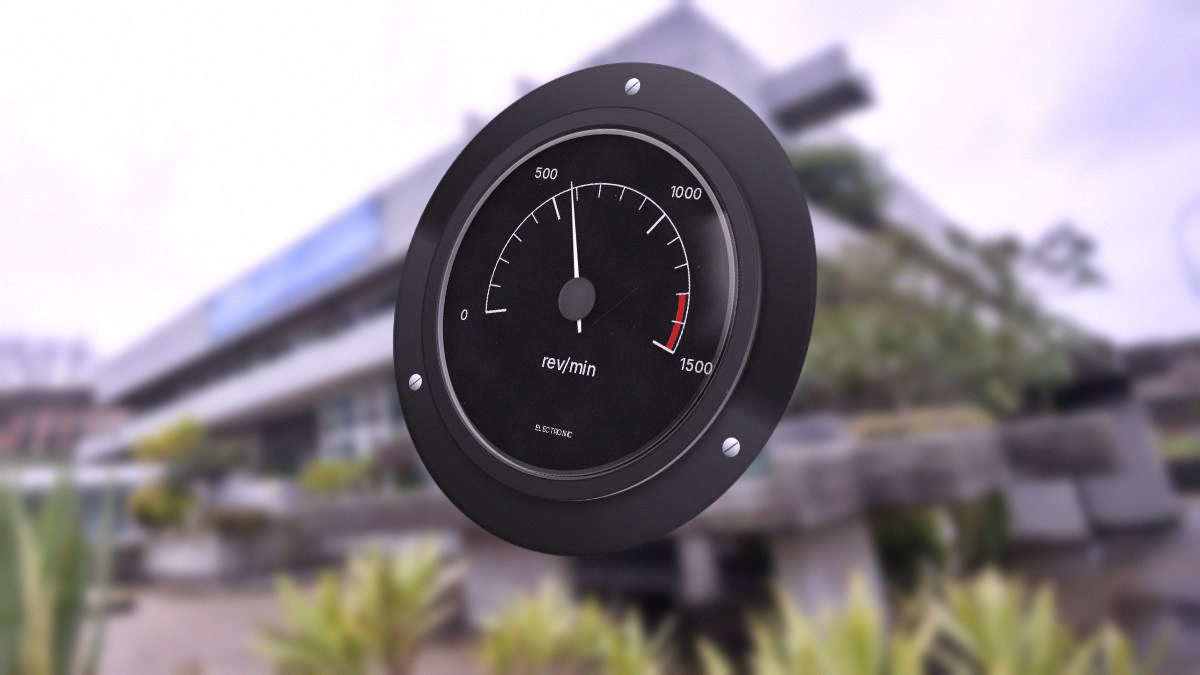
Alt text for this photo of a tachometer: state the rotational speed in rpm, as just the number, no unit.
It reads 600
